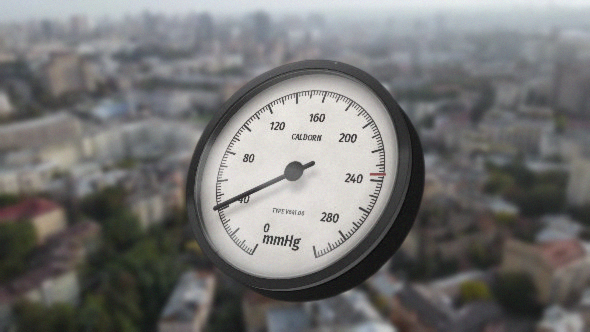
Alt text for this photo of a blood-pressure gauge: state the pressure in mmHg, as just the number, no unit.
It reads 40
